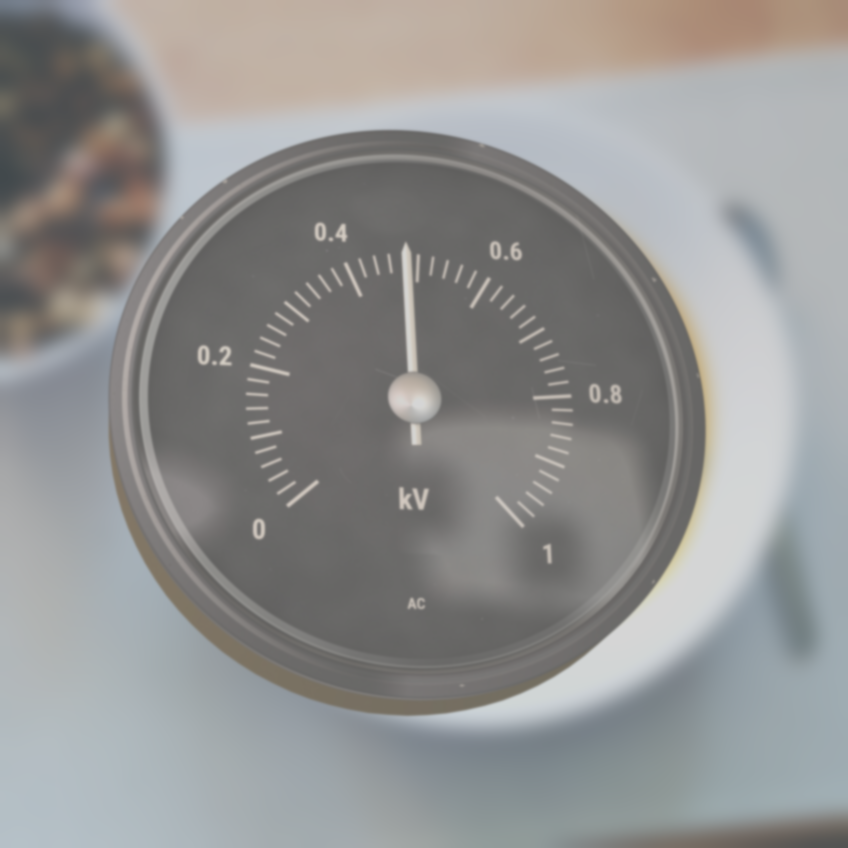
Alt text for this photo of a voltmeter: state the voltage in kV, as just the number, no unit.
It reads 0.48
